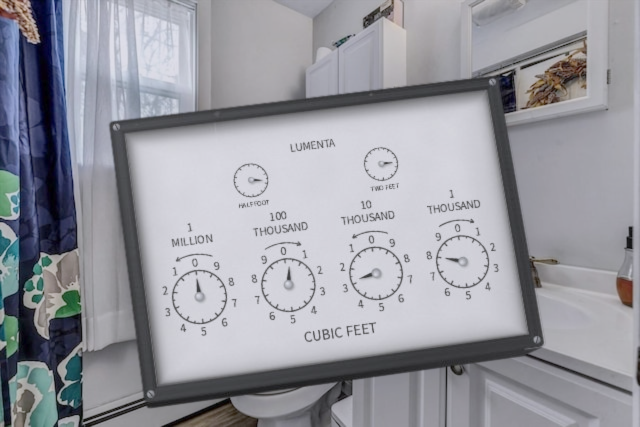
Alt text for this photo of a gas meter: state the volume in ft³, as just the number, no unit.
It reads 2800
